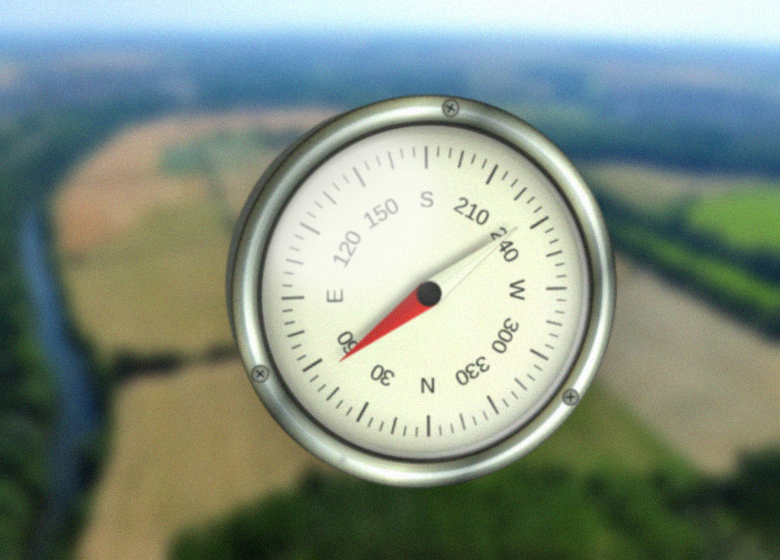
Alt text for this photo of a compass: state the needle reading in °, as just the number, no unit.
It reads 55
